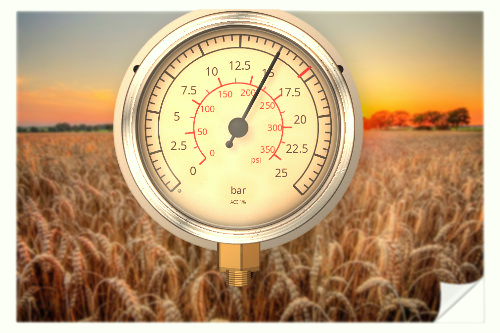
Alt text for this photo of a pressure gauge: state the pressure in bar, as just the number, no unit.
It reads 15
